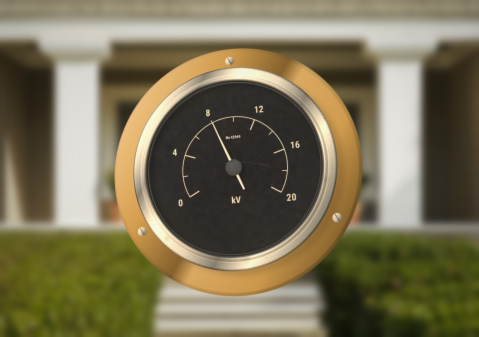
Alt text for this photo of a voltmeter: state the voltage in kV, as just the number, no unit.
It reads 8
